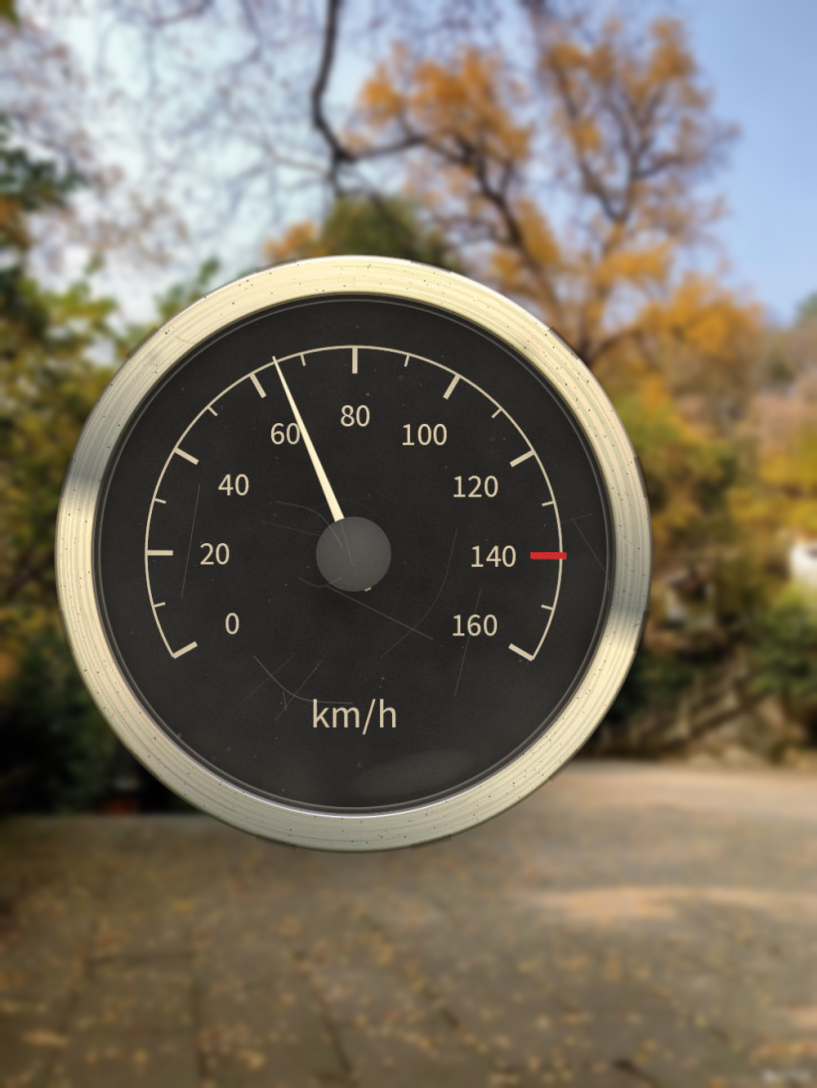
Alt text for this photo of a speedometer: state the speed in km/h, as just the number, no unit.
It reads 65
